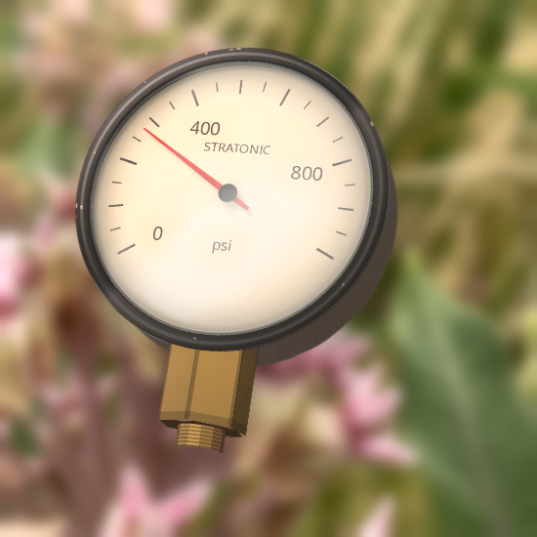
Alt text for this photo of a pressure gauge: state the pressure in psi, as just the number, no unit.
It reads 275
